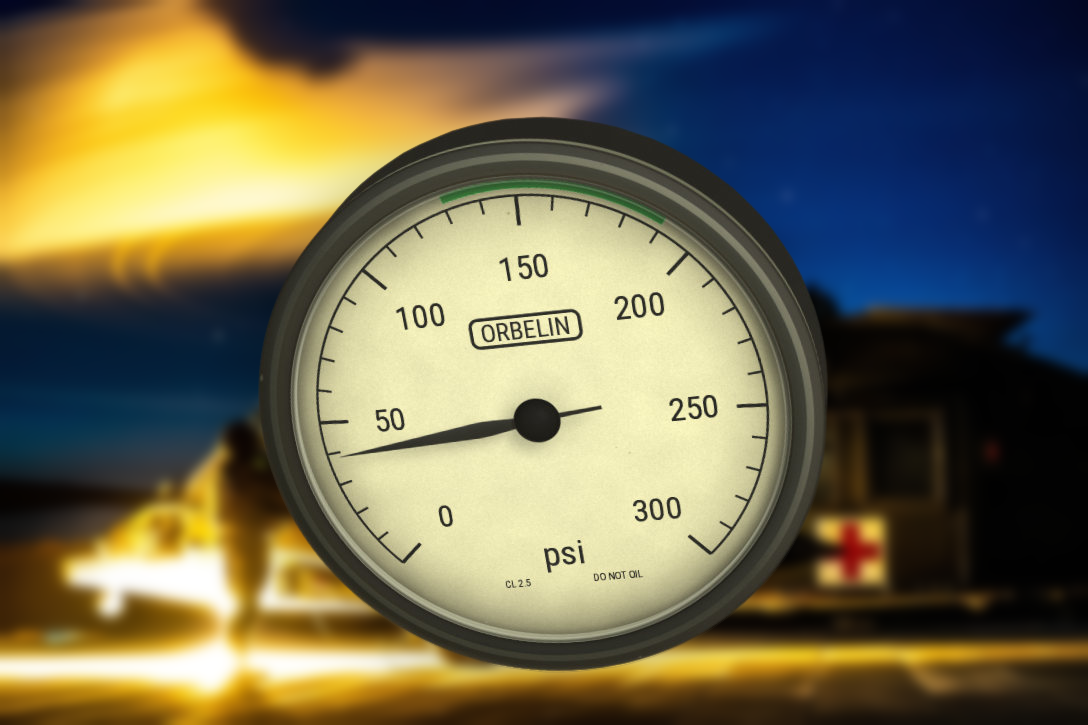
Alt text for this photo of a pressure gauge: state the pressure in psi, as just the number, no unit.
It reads 40
